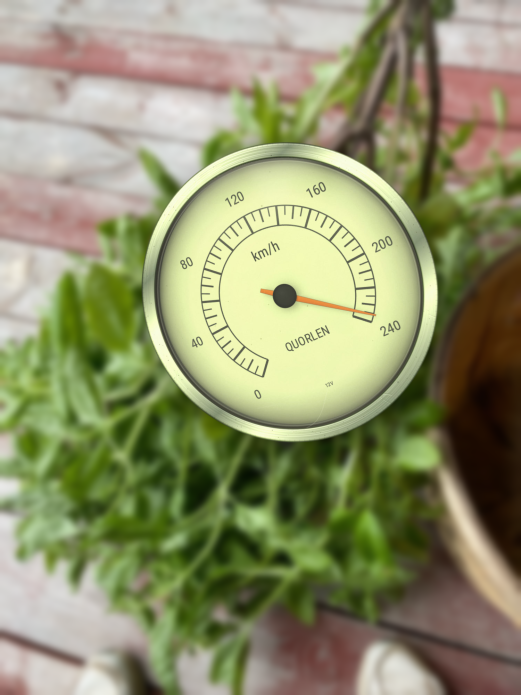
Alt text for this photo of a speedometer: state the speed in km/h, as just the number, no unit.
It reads 235
